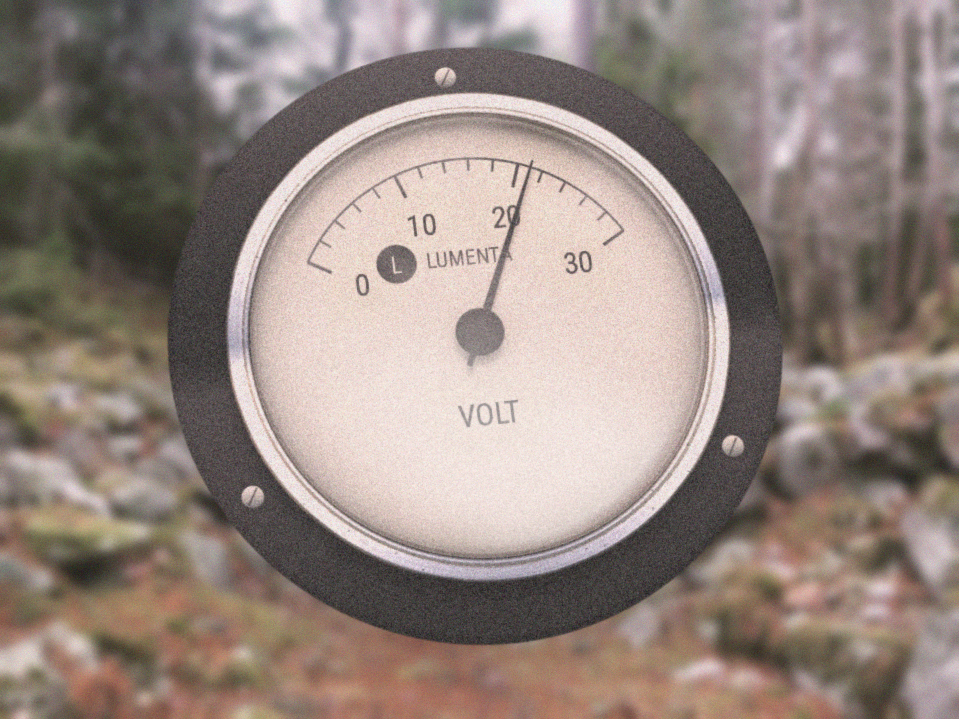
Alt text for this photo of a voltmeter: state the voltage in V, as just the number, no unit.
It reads 21
